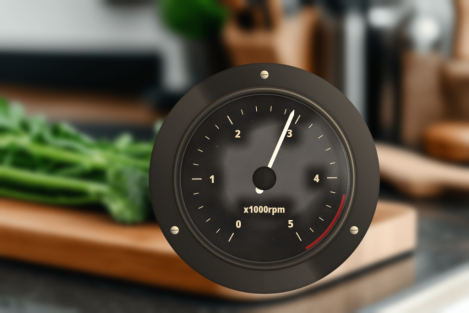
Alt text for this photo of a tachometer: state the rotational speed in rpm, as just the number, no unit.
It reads 2900
